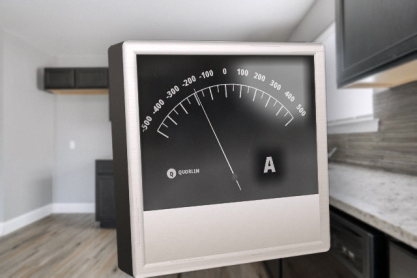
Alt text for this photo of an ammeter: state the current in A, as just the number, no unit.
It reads -200
